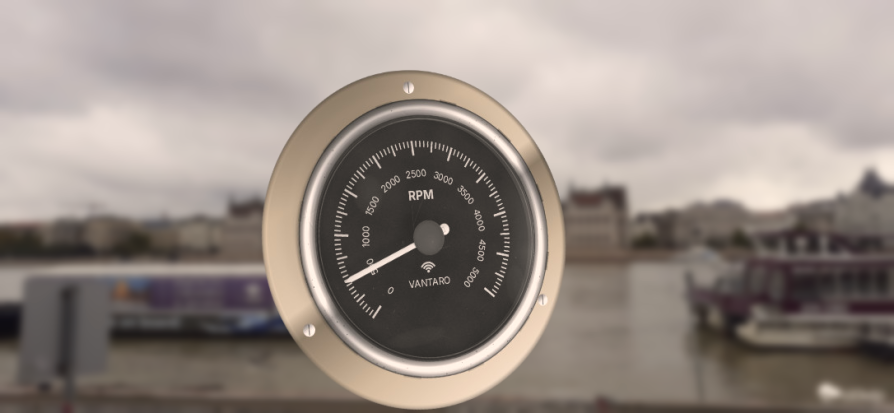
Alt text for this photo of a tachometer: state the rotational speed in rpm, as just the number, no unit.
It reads 500
